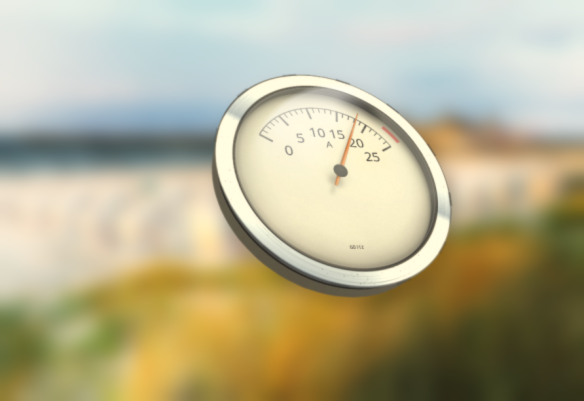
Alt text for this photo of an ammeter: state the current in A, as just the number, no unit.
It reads 18
